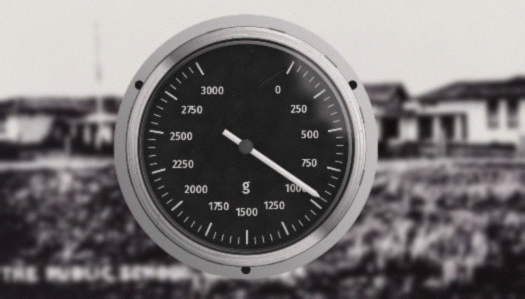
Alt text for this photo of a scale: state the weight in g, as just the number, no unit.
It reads 950
